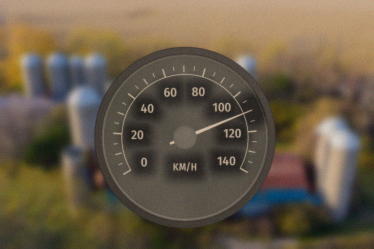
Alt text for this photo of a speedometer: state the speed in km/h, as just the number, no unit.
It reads 110
